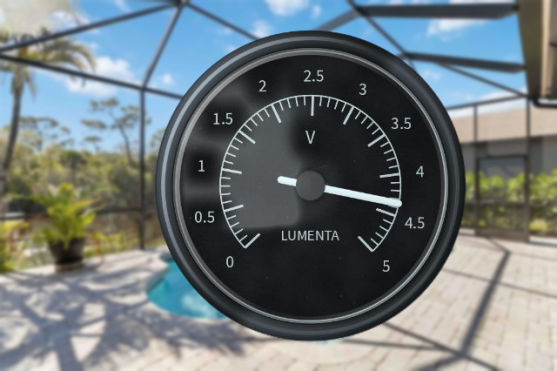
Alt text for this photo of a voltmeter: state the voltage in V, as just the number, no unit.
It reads 4.35
